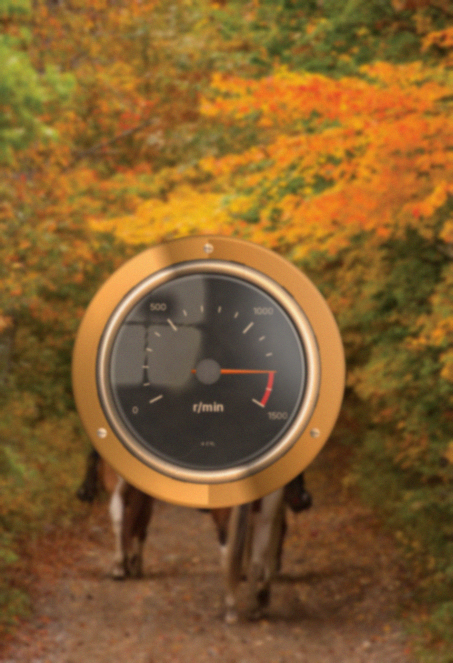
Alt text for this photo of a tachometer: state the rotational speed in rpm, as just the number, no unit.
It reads 1300
